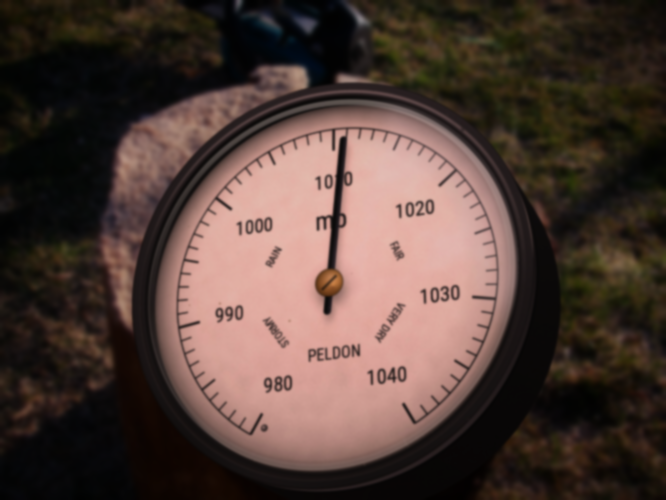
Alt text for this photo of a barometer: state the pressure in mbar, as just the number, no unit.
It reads 1011
